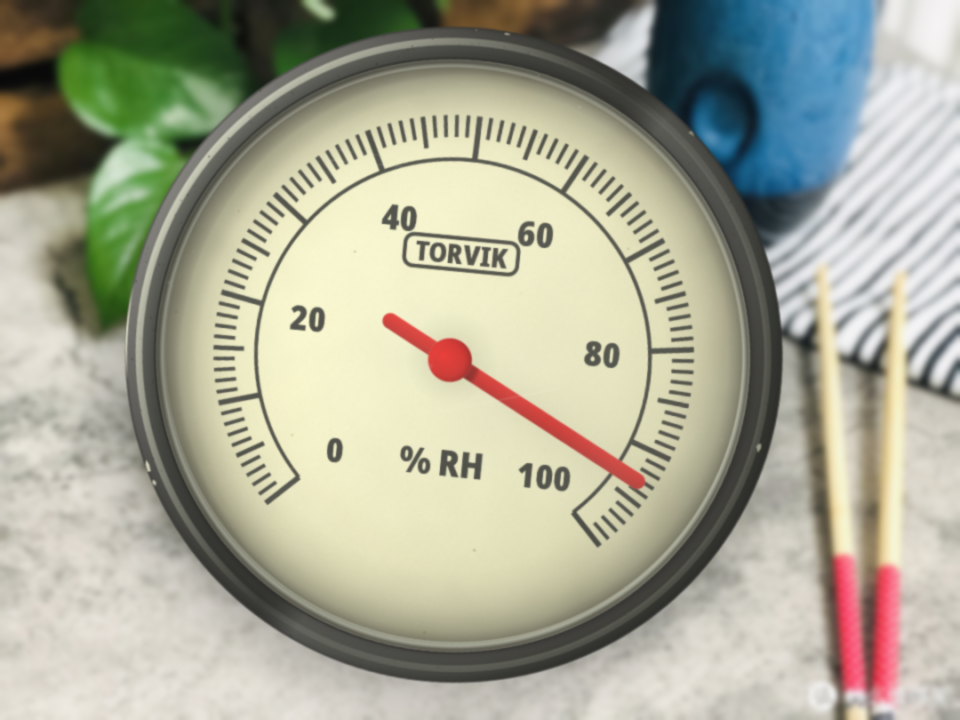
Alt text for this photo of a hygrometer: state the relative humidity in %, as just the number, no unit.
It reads 93
